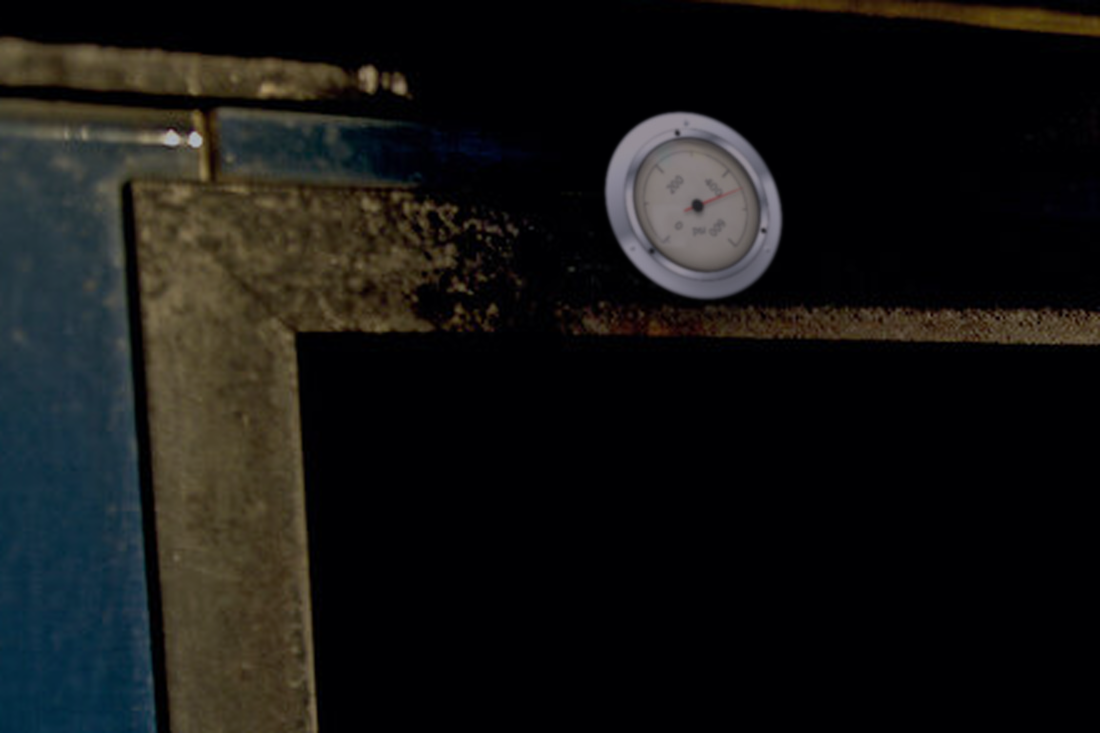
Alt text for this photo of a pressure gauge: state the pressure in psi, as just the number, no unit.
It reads 450
